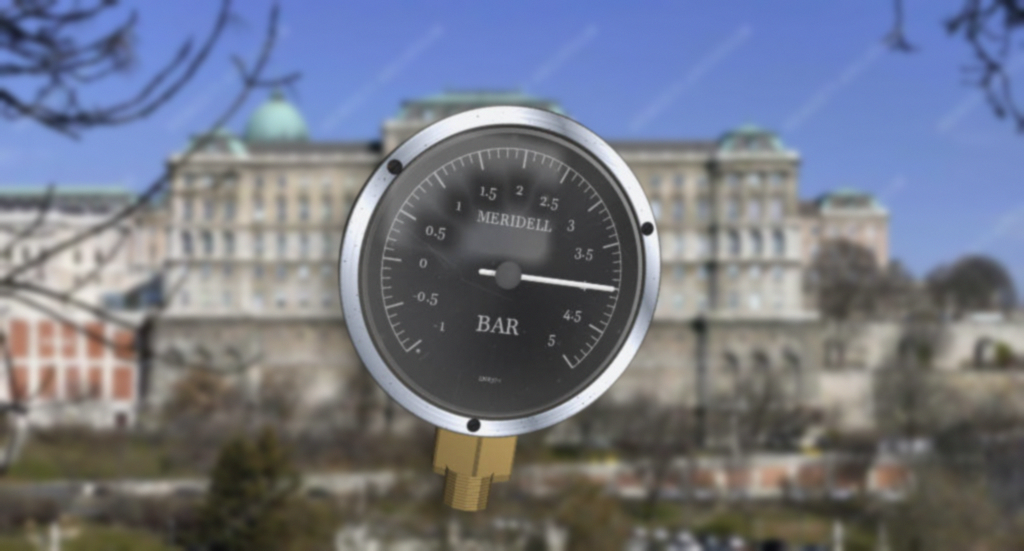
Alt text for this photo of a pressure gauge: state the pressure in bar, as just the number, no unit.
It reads 4
